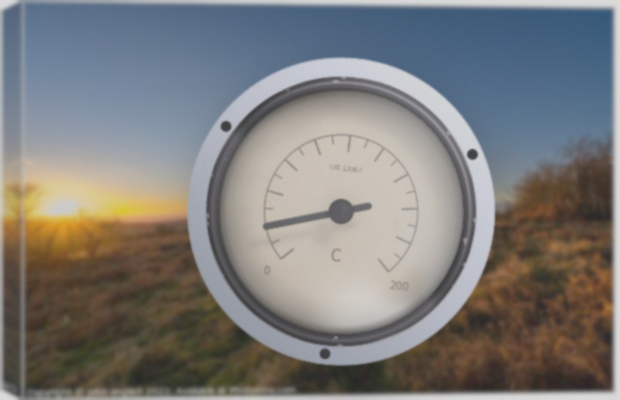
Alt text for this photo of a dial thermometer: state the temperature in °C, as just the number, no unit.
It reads 20
